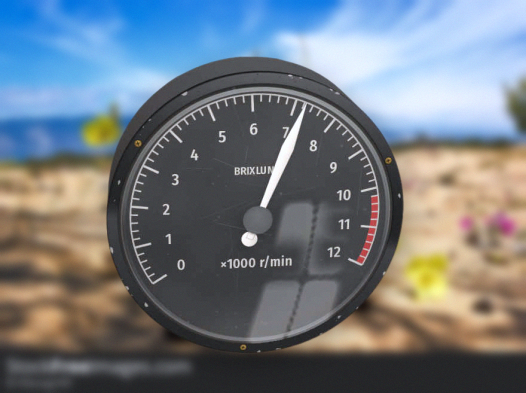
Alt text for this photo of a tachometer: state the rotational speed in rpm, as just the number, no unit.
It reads 7200
